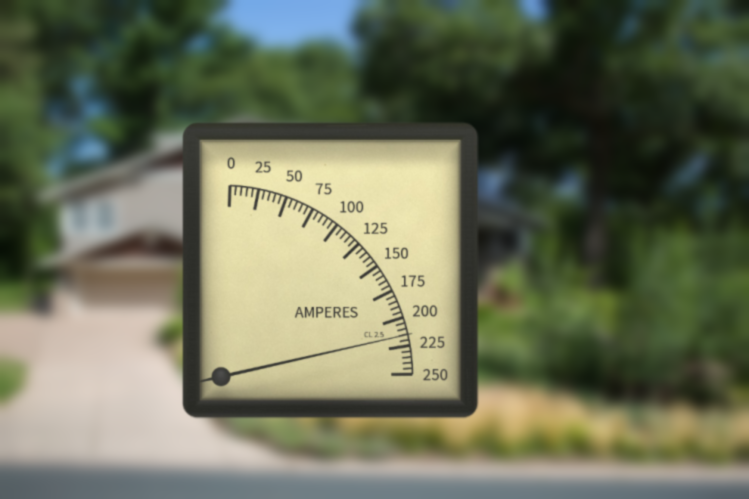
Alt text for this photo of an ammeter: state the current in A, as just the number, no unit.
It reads 215
